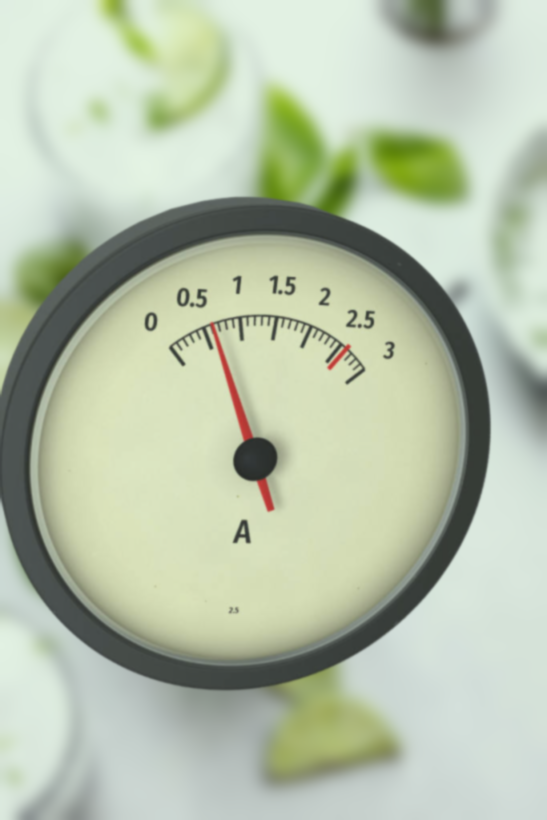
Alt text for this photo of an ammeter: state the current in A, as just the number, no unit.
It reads 0.6
